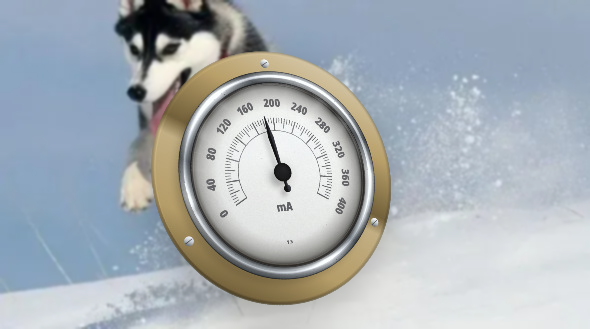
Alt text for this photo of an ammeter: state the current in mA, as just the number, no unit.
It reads 180
